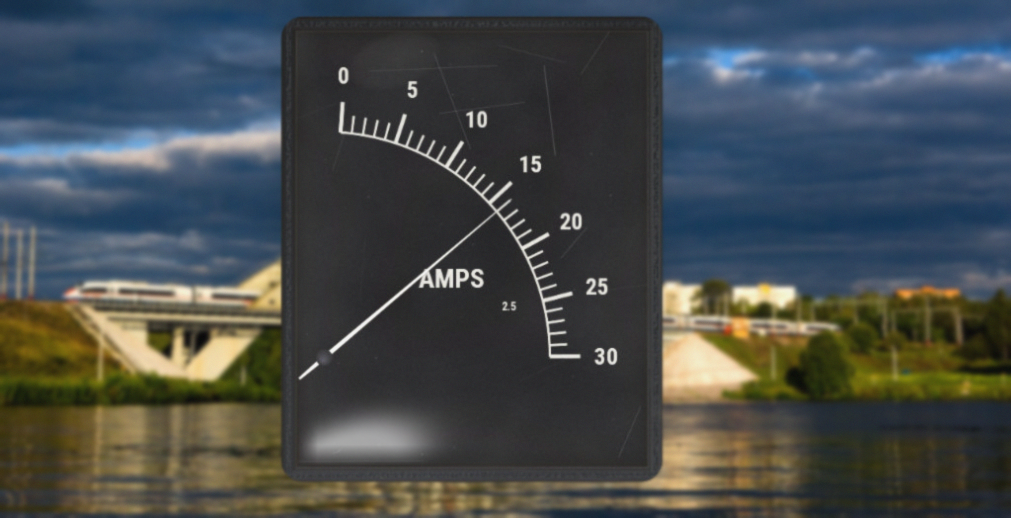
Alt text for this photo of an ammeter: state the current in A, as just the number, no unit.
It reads 16
